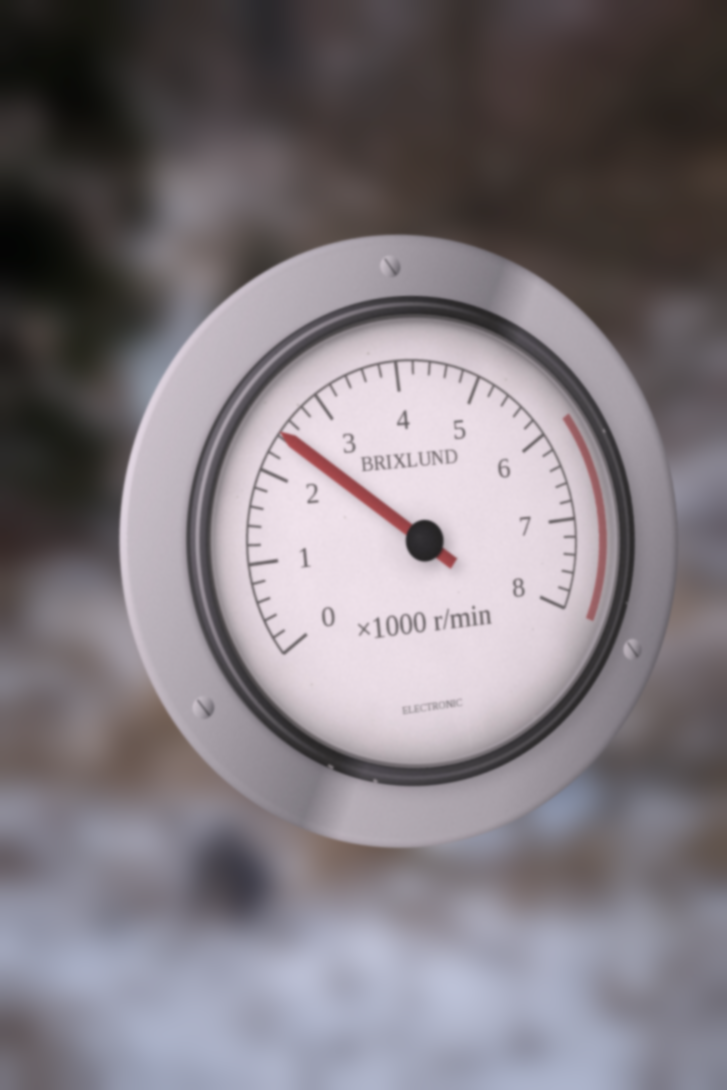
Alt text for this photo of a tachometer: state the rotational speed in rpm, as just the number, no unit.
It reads 2400
